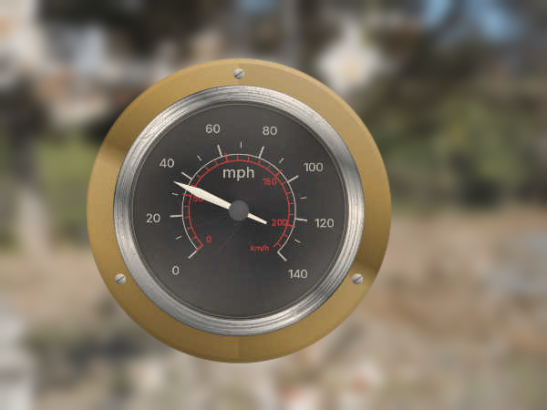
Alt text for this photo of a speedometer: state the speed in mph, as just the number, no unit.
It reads 35
